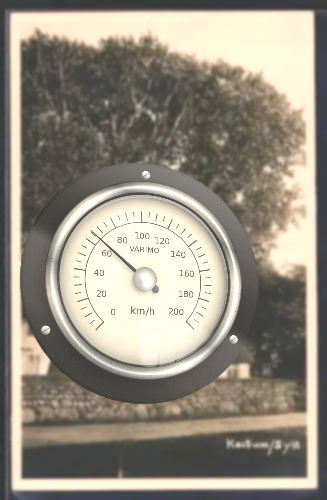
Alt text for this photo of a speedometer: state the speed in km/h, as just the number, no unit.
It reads 65
